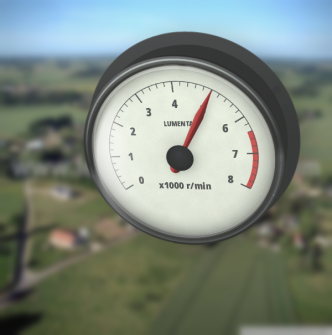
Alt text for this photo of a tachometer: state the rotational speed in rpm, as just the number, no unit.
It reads 5000
